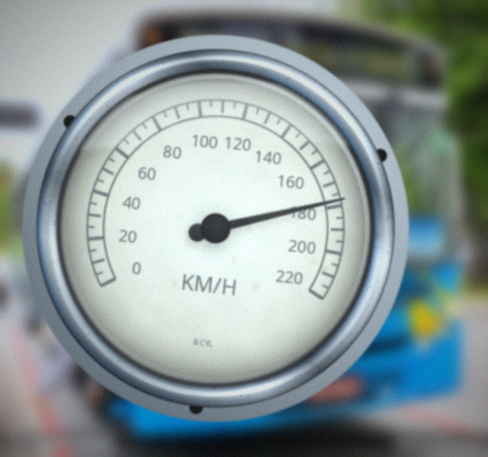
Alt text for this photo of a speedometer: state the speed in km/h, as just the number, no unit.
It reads 177.5
